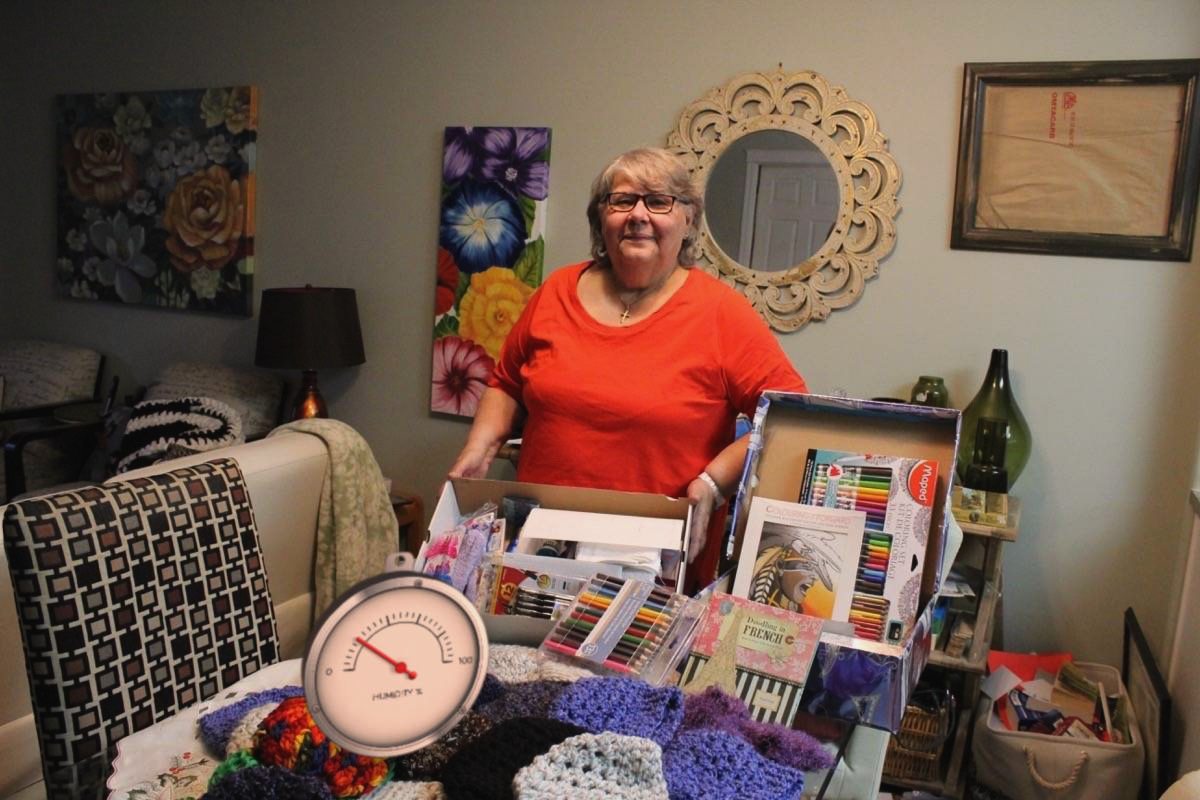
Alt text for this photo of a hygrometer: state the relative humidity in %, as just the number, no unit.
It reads 20
